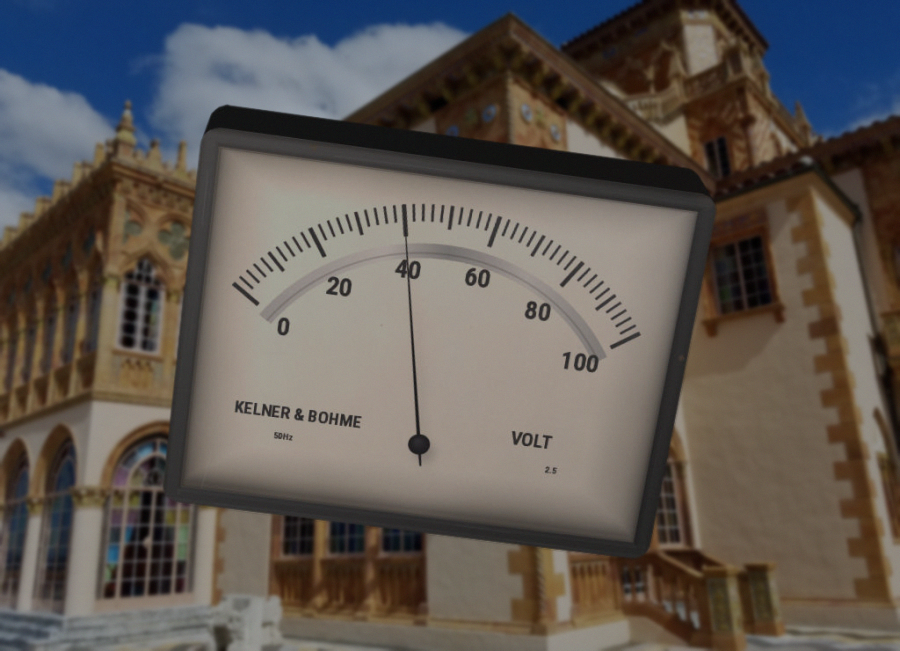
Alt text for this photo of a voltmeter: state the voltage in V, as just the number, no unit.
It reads 40
